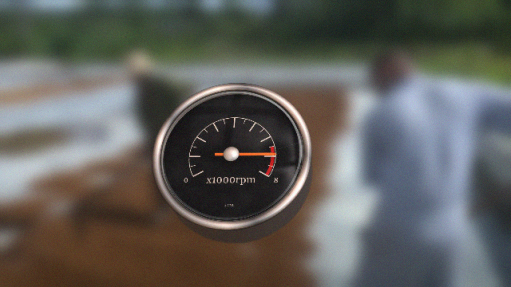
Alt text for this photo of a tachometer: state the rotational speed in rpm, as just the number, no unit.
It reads 7000
